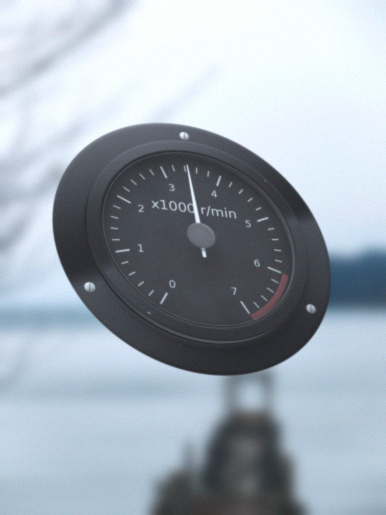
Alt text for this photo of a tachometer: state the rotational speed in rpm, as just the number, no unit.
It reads 3400
